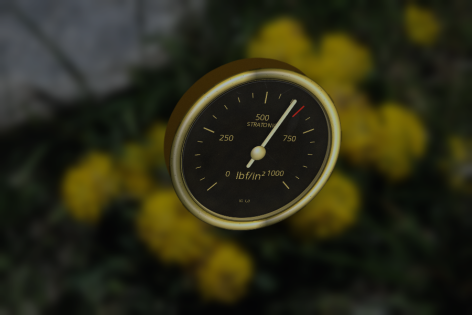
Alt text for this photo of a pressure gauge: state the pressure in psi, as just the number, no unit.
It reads 600
